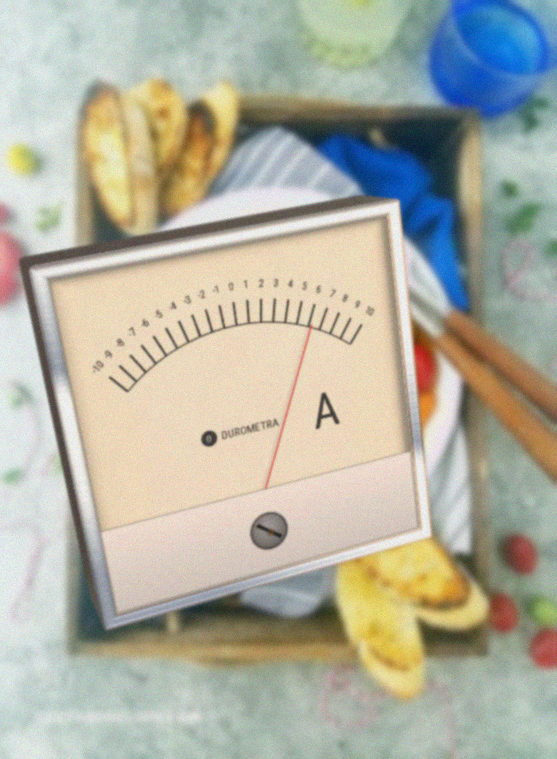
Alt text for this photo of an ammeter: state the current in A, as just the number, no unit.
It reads 6
